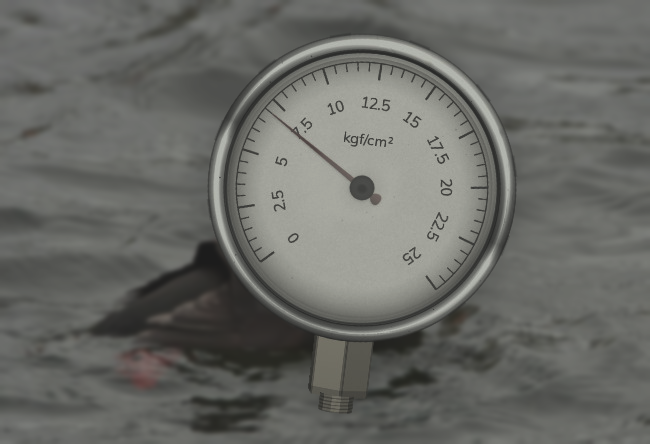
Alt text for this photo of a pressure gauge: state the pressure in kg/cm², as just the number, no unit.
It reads 7
